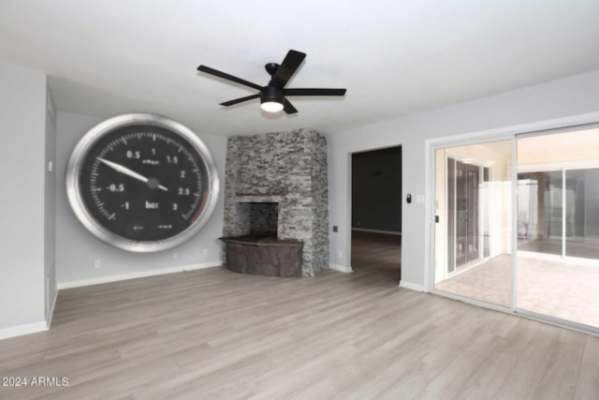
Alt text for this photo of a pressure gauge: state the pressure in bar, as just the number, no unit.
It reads 0
